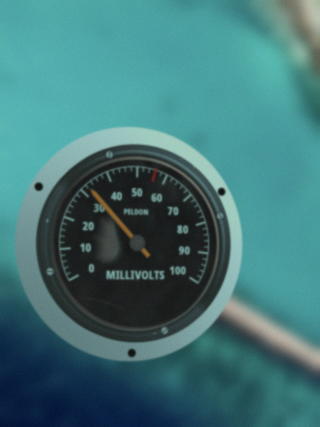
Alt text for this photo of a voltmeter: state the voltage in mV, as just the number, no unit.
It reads 32
